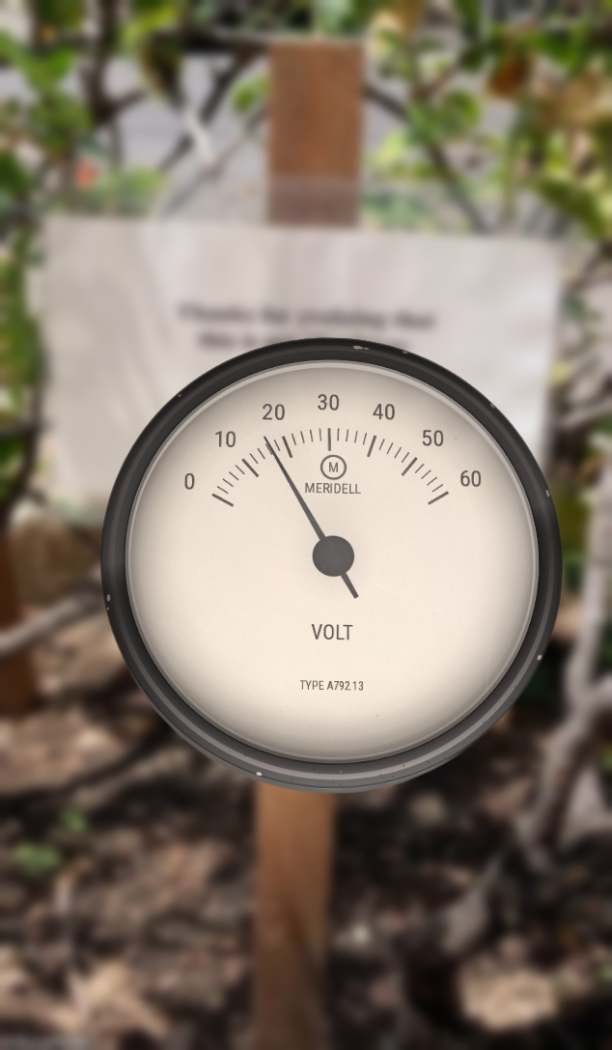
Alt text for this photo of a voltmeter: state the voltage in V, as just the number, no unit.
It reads 16
